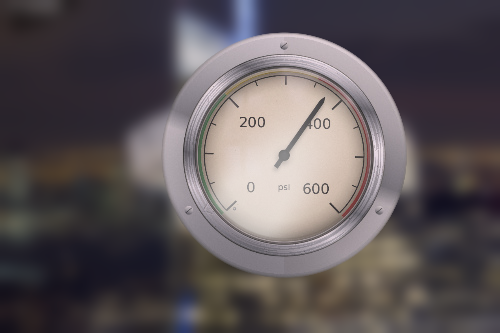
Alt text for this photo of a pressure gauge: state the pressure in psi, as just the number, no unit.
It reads 375
